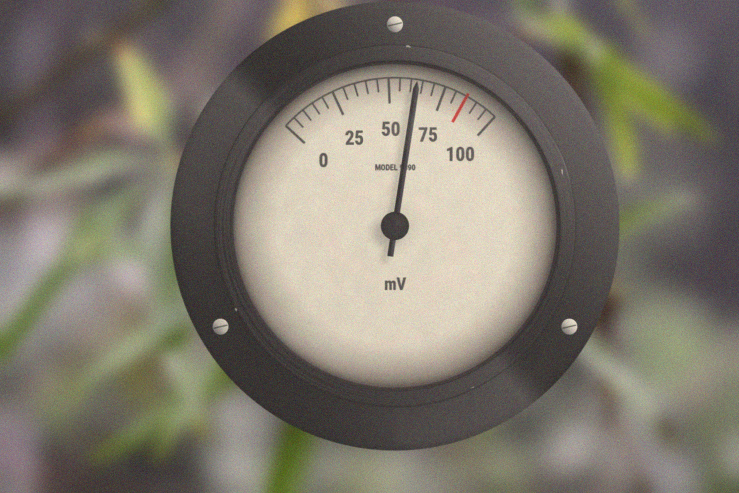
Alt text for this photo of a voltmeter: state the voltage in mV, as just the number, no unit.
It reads 62.5
